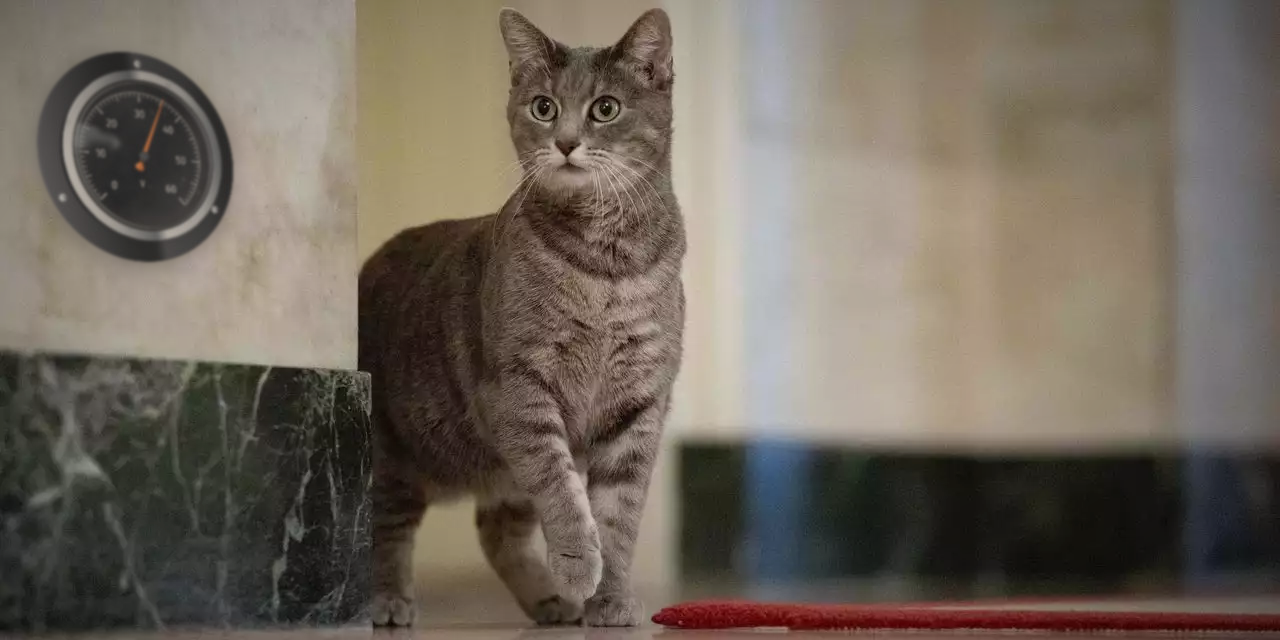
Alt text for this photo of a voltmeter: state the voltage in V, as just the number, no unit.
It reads 35
